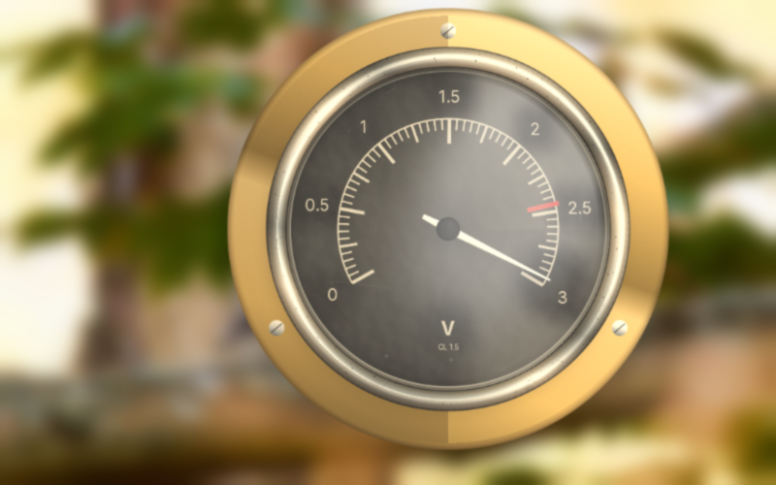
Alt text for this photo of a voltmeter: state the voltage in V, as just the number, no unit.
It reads 2.95
